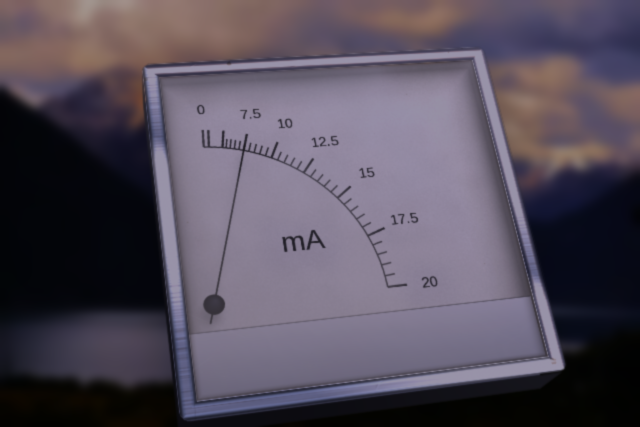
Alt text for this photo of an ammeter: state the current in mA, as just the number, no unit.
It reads 7.5
